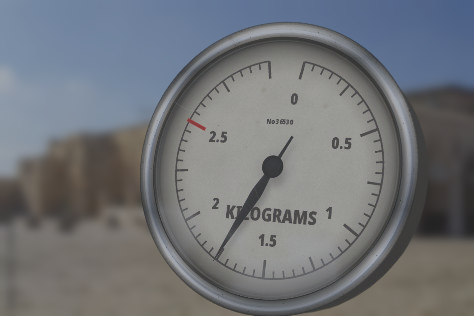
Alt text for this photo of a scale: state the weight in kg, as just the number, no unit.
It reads 1.75
